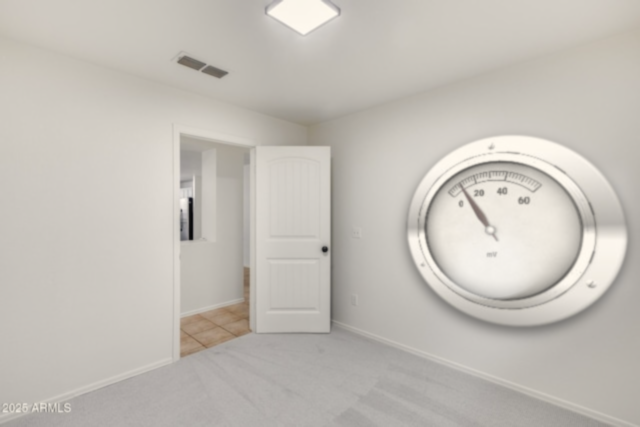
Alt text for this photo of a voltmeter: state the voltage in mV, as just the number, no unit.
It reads 10
